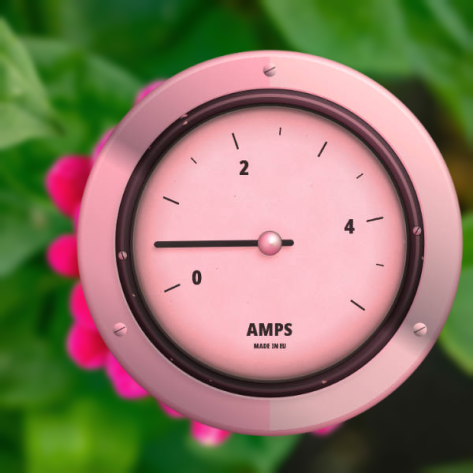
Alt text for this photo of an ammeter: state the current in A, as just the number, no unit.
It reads 0.5
